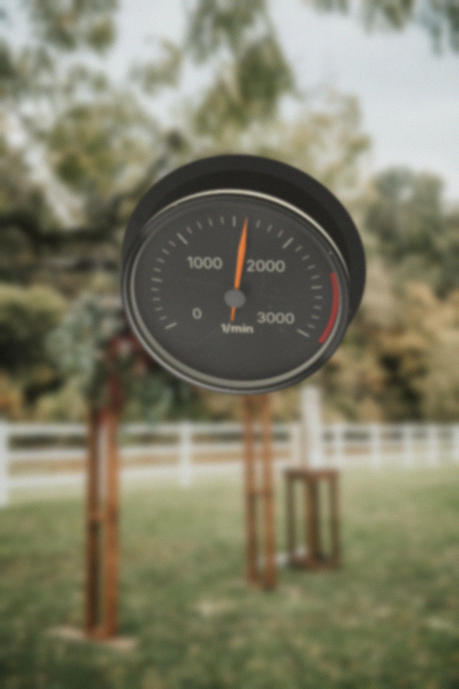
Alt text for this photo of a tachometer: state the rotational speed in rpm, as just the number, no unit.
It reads 1600
